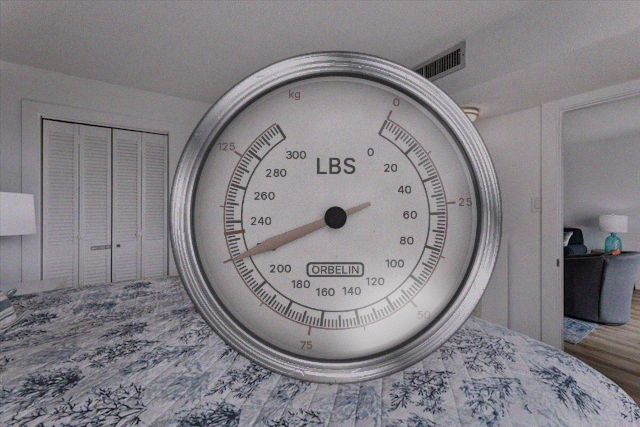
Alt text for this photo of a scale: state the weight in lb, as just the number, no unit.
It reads 220
